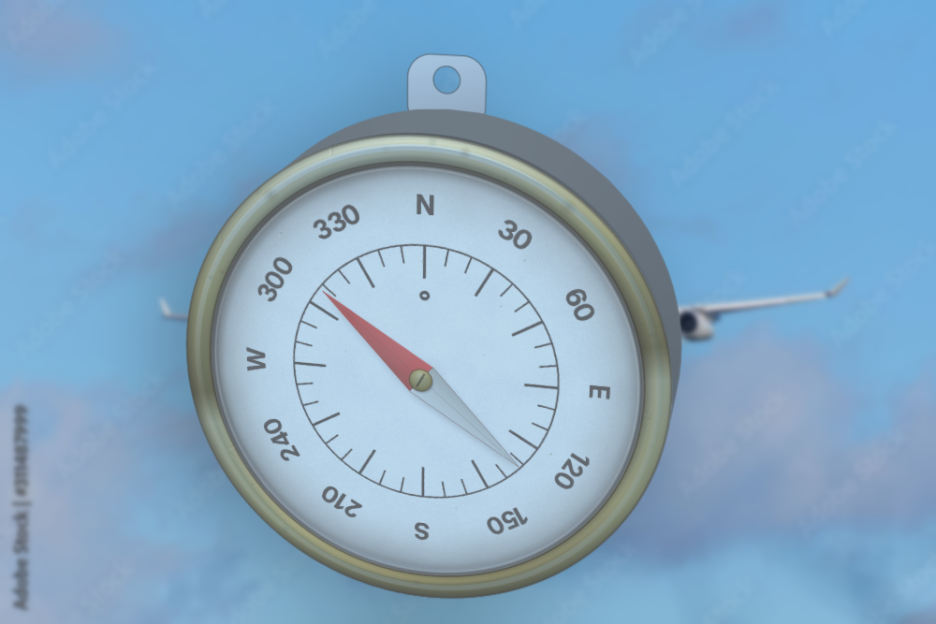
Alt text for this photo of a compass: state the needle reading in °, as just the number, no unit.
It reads 310
